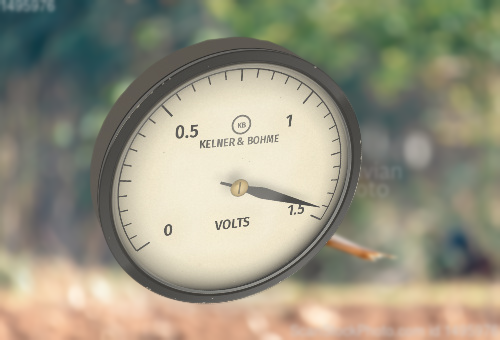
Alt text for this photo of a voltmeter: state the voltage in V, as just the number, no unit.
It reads 1.45
